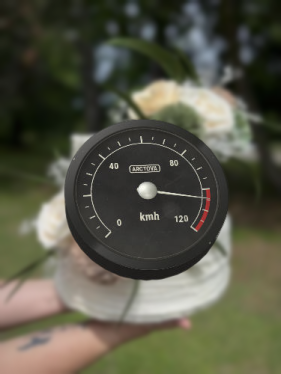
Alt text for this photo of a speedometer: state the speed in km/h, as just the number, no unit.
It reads 105
